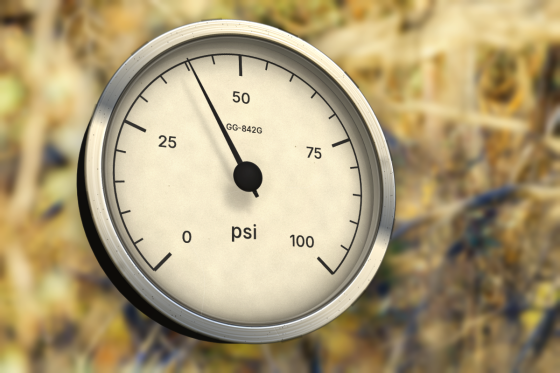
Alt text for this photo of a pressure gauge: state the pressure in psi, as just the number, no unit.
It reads 40
